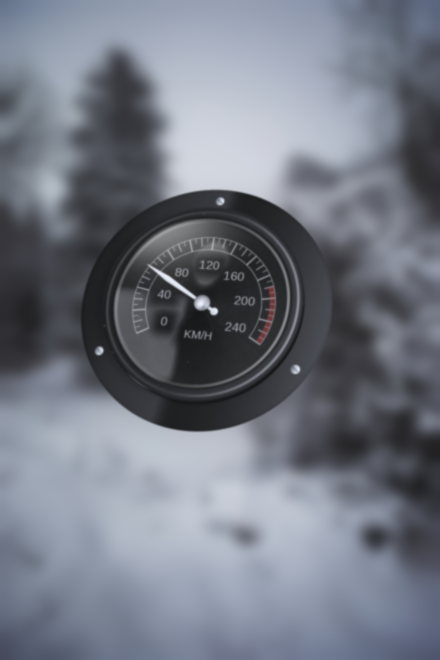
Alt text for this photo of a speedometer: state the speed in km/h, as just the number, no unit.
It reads 60
